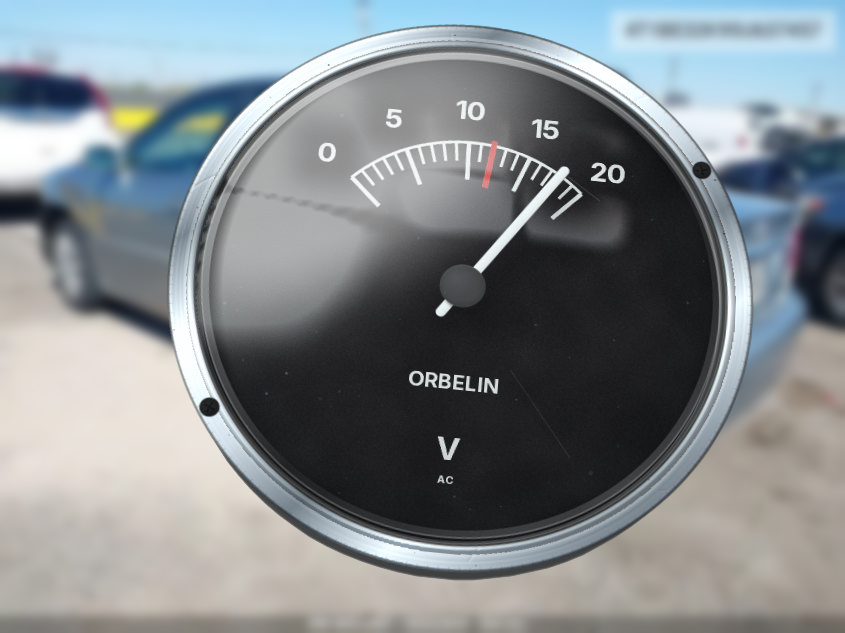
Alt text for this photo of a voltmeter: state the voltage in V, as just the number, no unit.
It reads 18
